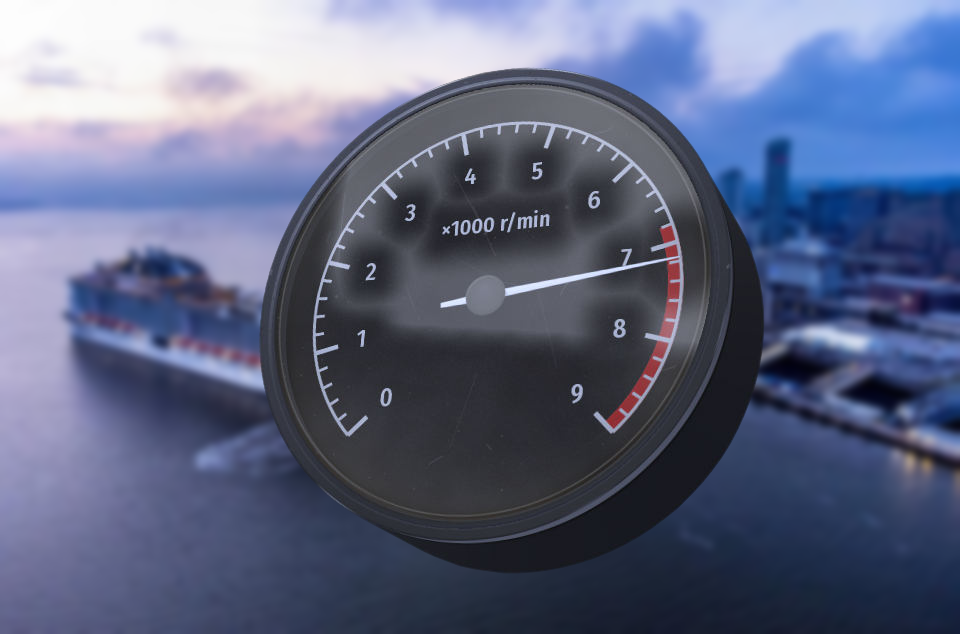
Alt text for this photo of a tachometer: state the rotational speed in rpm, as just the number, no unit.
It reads 7200
